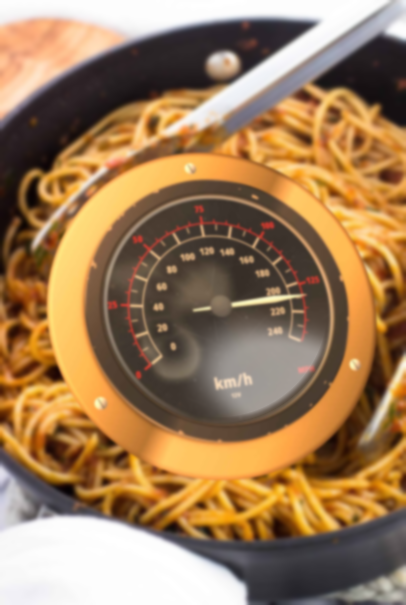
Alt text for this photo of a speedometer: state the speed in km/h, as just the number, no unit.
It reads 210
